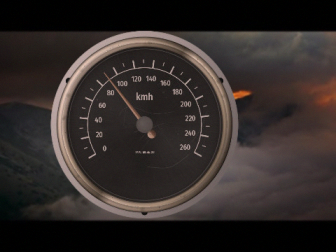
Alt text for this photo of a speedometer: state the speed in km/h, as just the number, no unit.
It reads 90
